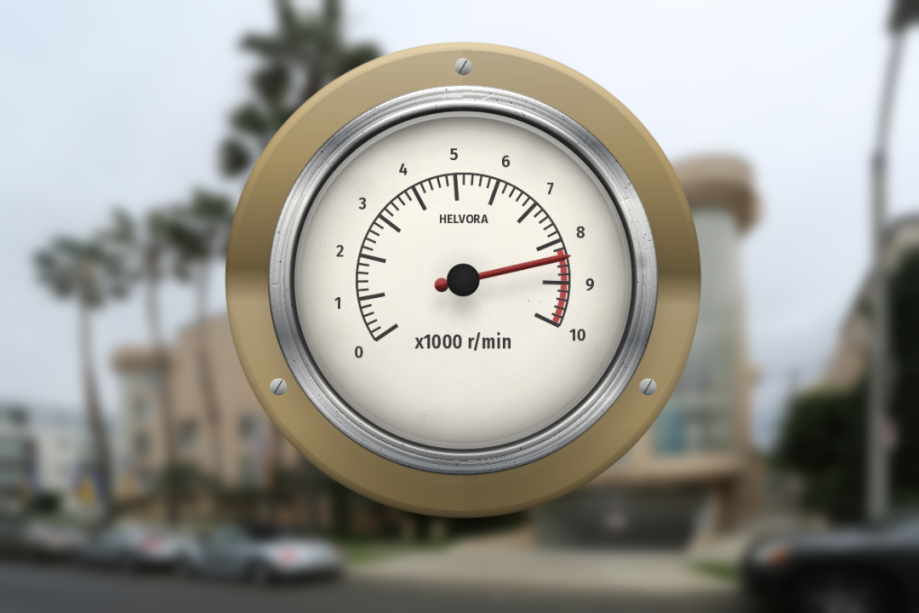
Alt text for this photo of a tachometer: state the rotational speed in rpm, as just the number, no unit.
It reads 8400
